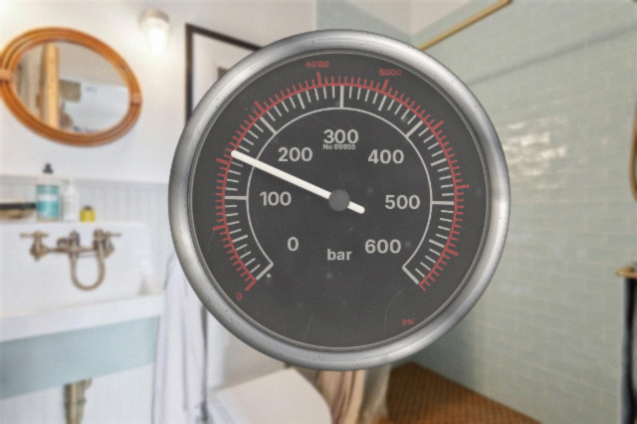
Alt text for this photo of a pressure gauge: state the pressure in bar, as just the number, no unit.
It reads 150
